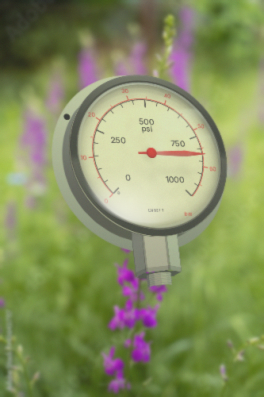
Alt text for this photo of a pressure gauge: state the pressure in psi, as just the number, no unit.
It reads 825
